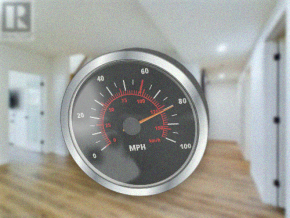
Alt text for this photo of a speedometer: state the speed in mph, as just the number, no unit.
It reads 80
